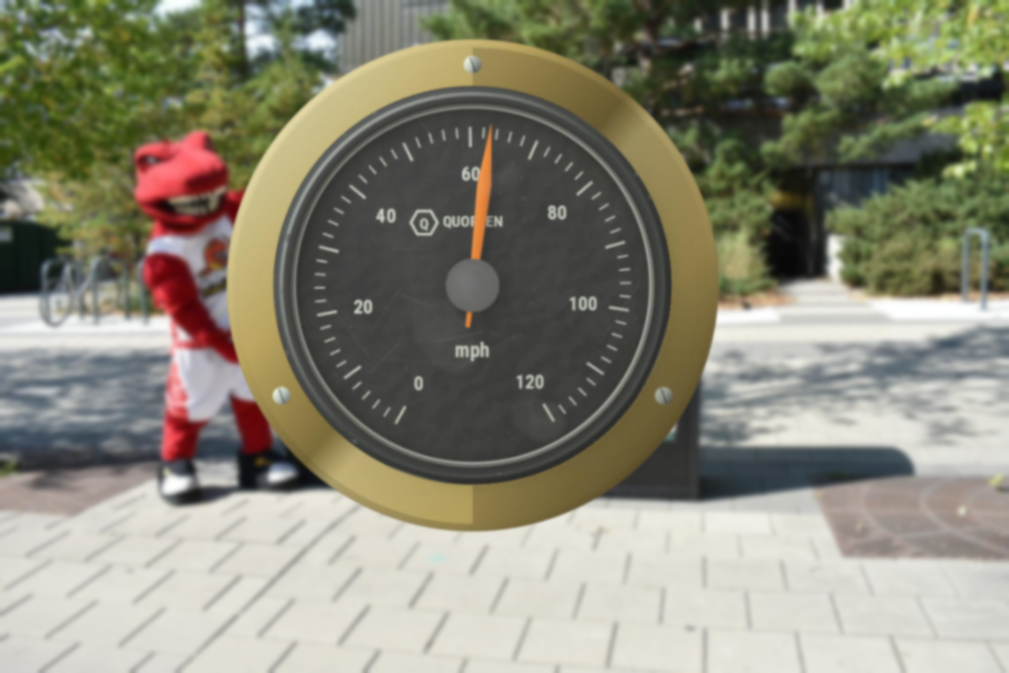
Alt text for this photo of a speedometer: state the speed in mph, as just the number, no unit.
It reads 63
